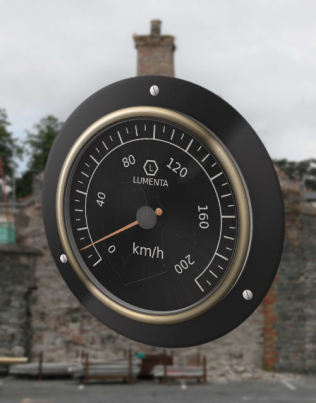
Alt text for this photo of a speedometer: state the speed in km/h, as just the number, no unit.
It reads 10
